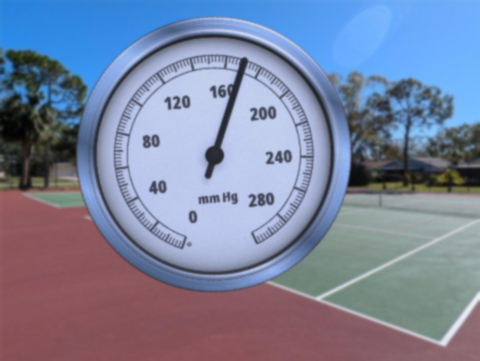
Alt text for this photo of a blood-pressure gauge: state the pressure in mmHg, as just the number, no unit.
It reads 170
